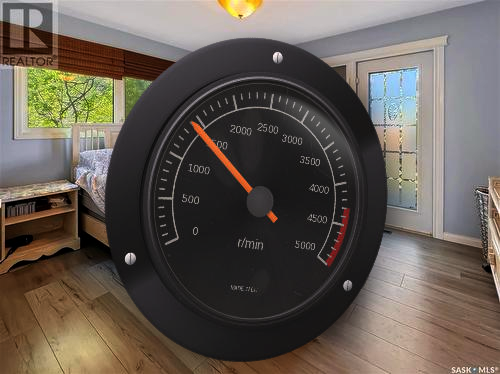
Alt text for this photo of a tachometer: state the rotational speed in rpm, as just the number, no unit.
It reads 1400
